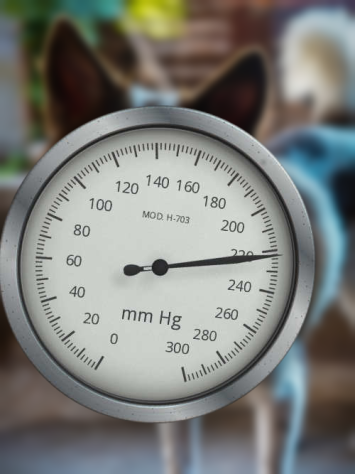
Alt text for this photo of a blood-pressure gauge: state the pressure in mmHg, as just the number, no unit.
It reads 222
